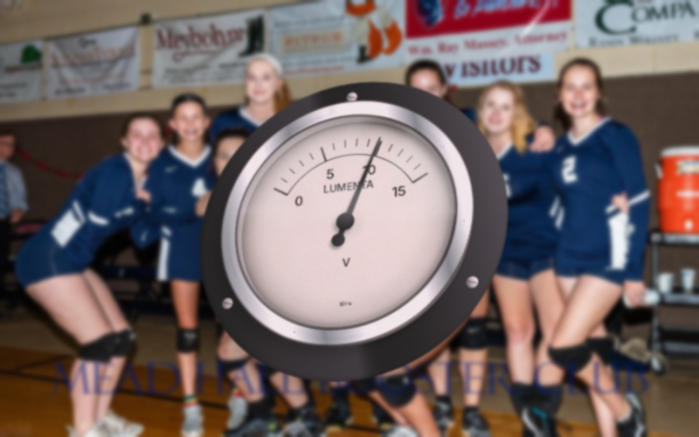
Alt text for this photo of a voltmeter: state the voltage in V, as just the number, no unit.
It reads 10
